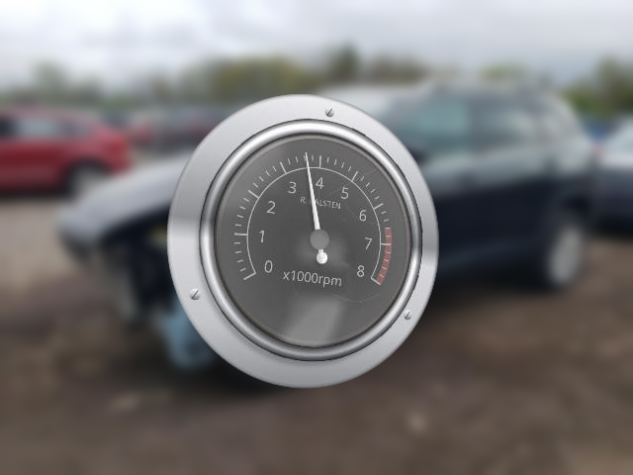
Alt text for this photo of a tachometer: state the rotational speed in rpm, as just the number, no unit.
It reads 3600
